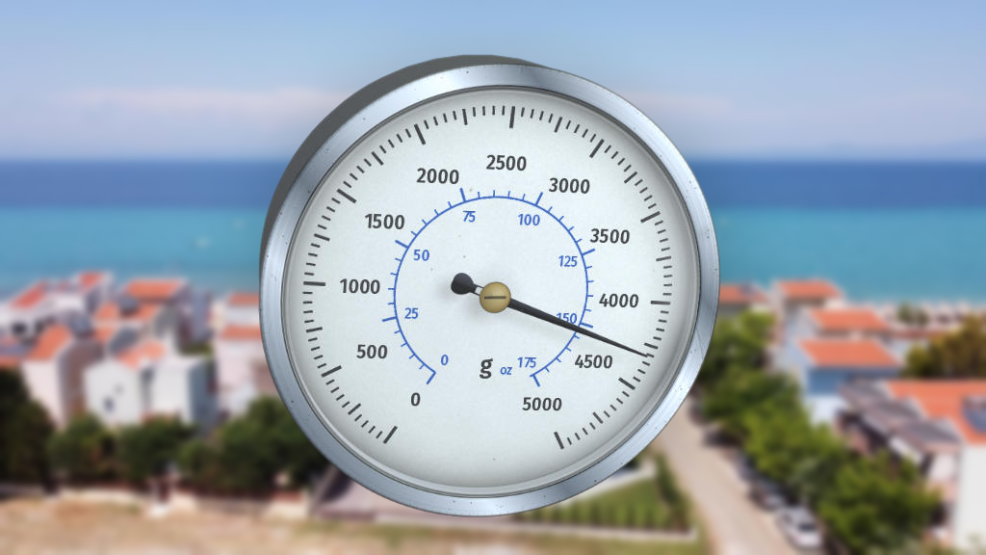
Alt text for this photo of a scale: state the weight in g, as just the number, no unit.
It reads 4300
